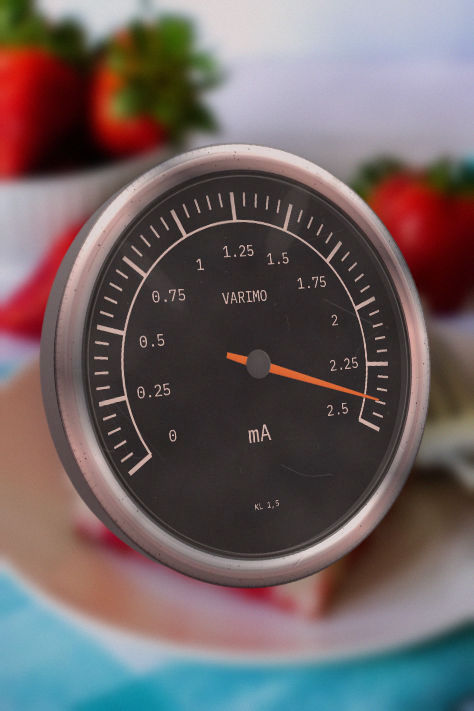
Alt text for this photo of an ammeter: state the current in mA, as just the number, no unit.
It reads 2.4
